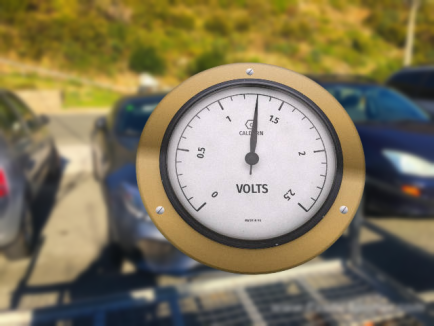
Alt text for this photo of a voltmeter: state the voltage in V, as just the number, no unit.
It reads 1.3
